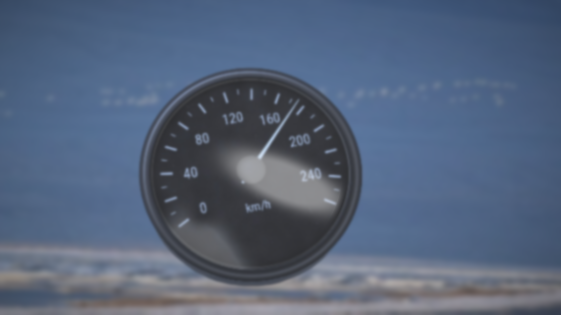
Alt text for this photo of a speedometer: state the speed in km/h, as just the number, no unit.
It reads 175
